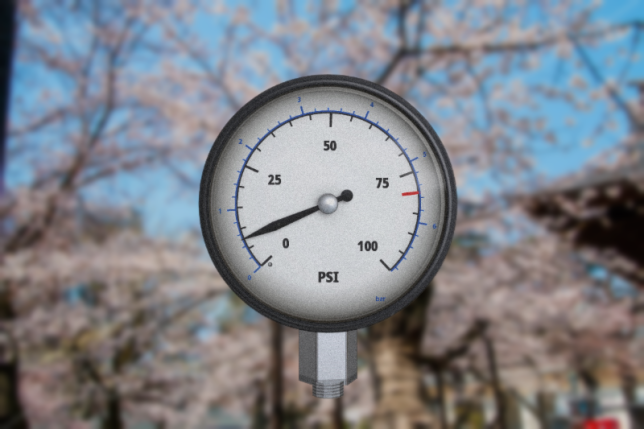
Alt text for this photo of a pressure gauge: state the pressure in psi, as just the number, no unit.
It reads 7.5
